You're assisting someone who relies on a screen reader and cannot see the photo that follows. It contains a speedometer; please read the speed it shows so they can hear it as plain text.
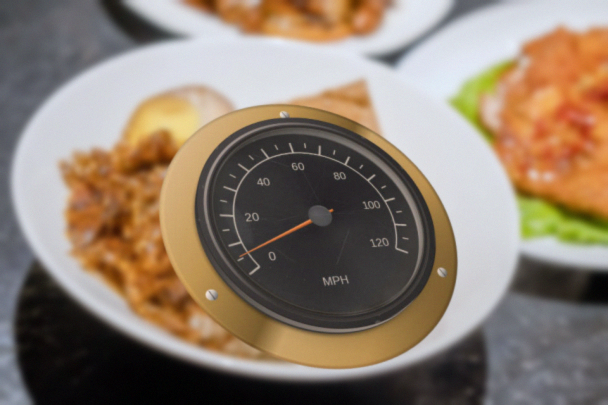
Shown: 5 mph
